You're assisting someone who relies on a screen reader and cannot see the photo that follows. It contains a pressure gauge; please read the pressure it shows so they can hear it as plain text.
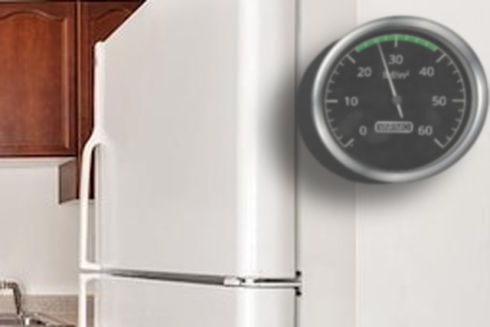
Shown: 26 psi
